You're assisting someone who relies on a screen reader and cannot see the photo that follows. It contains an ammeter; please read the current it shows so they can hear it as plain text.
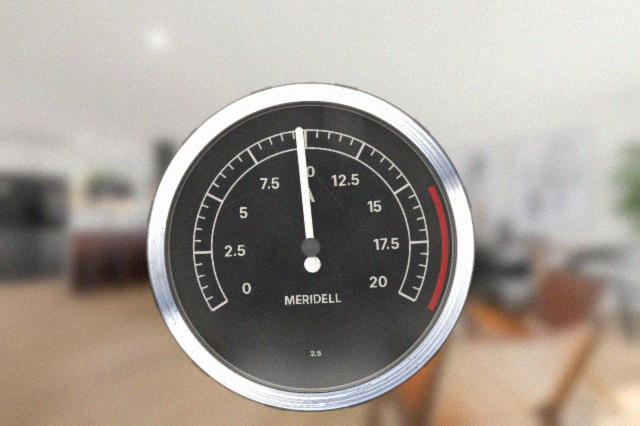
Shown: 9.75 A
